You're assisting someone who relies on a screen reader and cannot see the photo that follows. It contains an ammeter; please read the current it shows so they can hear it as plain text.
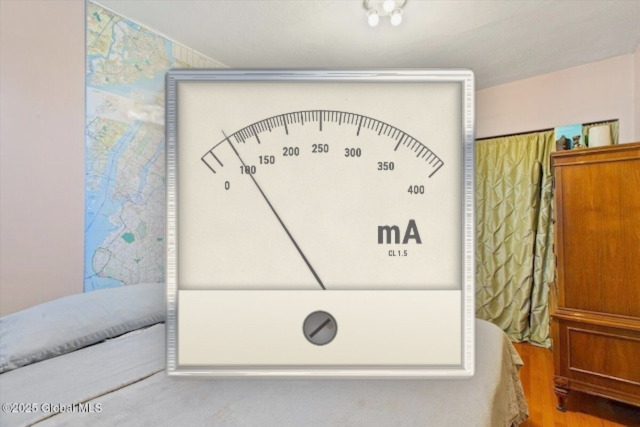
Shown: 100 mA
